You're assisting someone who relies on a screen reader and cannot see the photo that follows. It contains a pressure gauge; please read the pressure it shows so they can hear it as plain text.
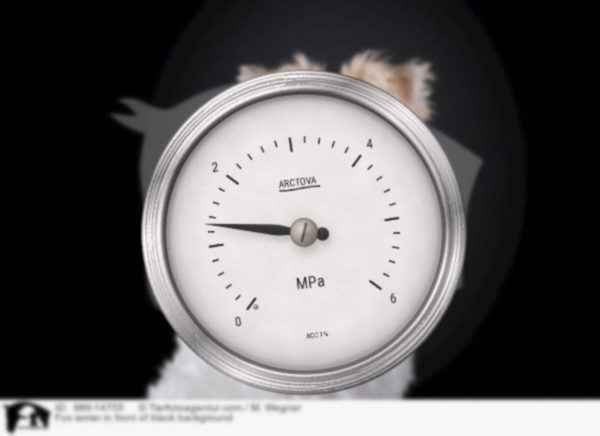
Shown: 1.3 MPa
